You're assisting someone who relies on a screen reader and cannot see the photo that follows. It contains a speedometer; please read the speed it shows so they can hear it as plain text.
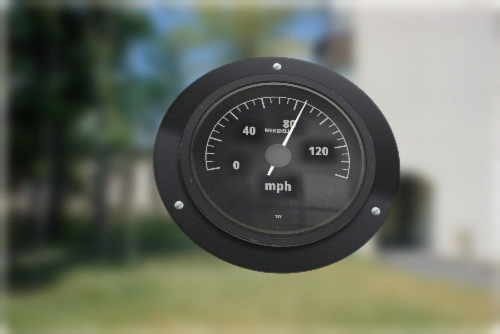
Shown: 85 mph
